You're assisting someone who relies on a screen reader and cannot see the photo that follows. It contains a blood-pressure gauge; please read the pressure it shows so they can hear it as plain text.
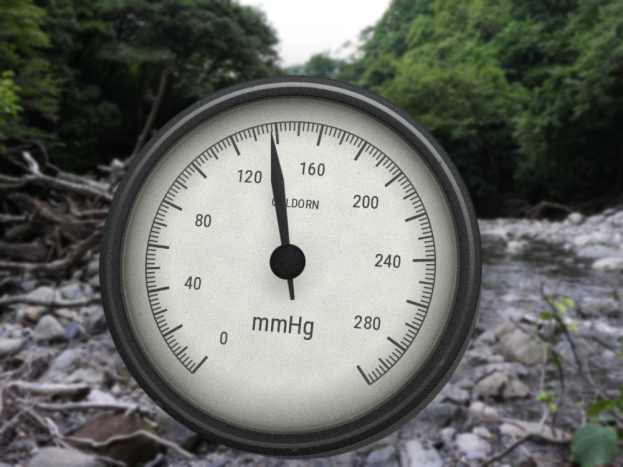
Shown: 138 mmHg
